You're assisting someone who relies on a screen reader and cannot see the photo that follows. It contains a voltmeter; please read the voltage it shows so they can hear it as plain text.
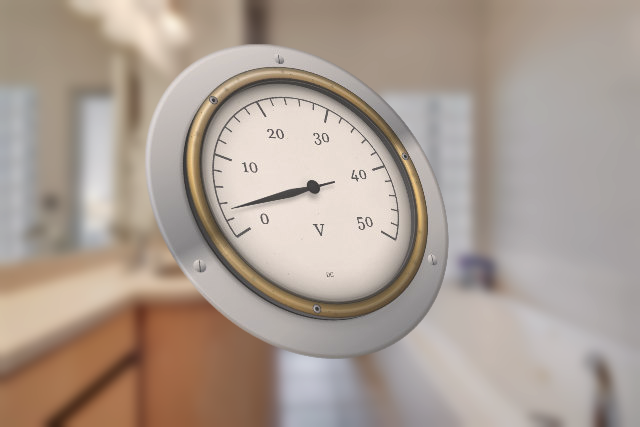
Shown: 3 V
